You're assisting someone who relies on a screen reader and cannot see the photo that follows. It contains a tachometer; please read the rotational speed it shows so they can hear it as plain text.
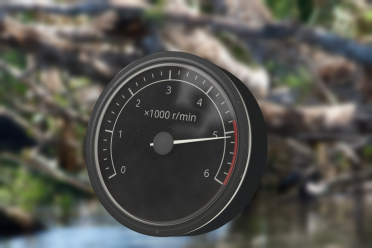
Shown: 5100 rpm
